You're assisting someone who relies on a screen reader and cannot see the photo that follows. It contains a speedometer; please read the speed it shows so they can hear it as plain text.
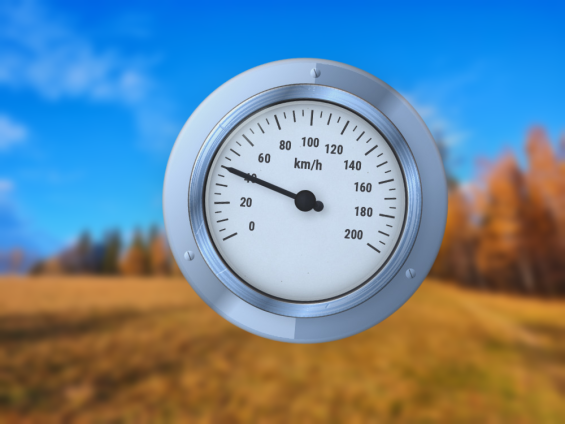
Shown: 40 km/h
